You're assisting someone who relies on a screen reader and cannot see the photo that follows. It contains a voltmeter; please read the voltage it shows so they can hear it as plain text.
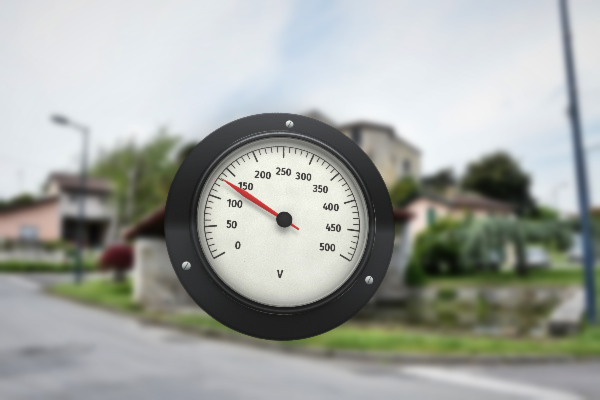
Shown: 130 V
